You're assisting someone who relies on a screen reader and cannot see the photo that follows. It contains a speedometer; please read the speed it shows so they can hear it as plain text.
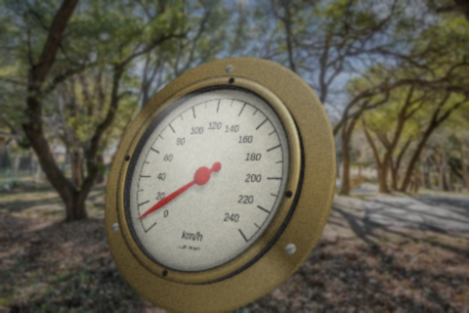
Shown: 10 km/h
